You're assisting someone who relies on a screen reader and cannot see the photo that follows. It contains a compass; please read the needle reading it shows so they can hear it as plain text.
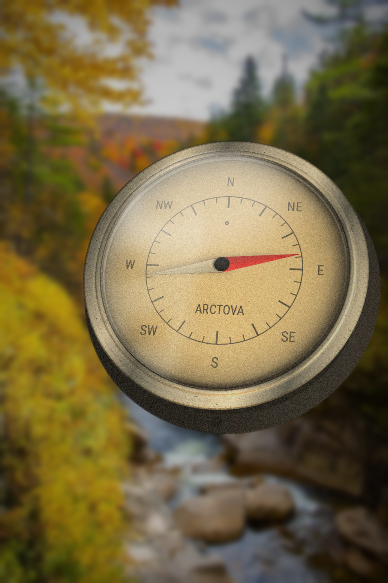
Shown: 80 °
